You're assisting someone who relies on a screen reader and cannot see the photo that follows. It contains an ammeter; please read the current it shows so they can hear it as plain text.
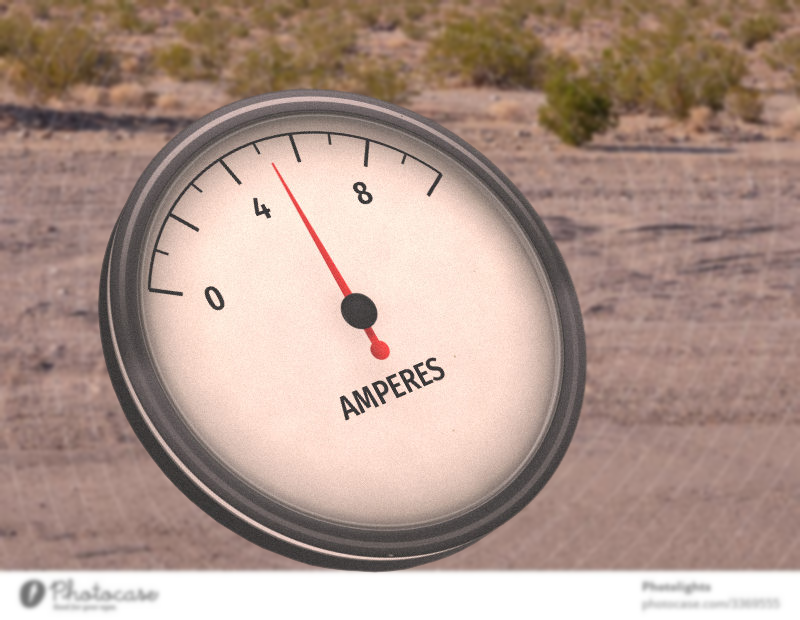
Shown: 5 A
